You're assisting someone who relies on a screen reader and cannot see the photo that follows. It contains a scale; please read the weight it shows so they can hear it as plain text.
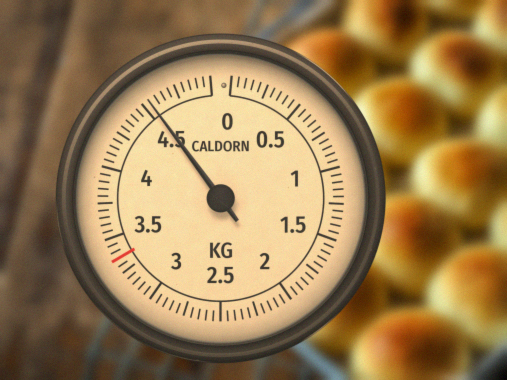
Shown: 4.55 kg
